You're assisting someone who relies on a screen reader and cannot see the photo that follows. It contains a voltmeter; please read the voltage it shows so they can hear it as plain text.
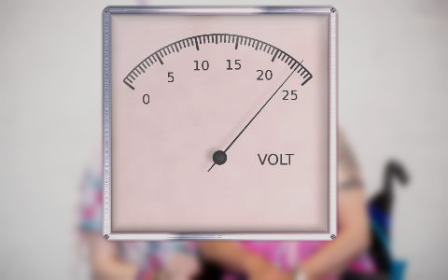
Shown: 23 V
